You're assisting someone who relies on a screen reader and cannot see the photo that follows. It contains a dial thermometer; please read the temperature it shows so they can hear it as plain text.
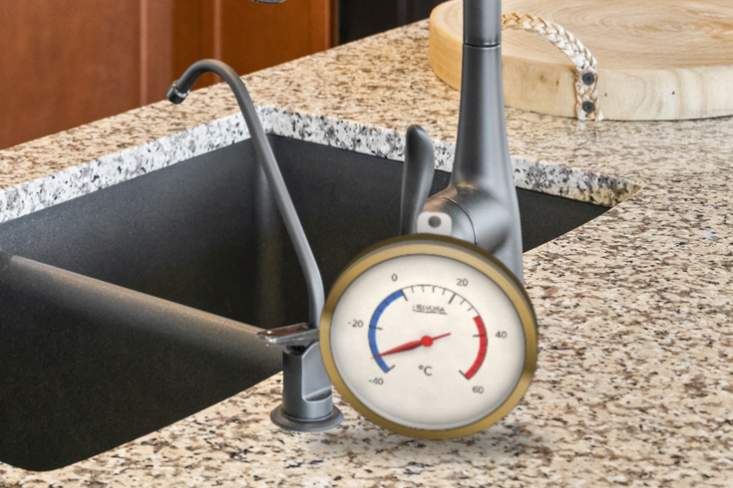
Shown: -32 °C
